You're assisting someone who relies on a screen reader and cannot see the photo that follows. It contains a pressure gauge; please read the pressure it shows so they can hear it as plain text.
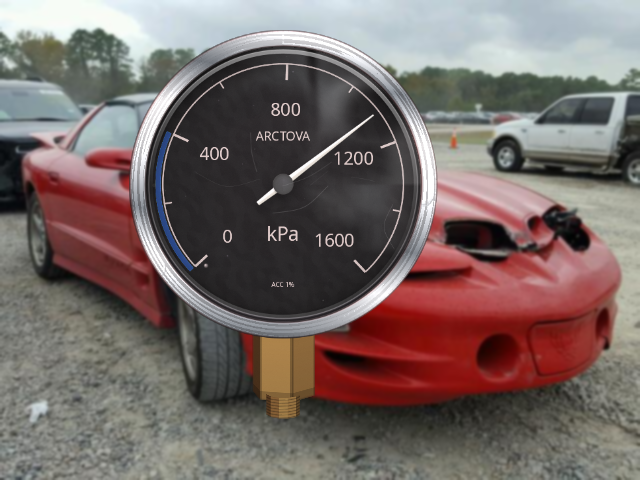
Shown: 1100 kPa
